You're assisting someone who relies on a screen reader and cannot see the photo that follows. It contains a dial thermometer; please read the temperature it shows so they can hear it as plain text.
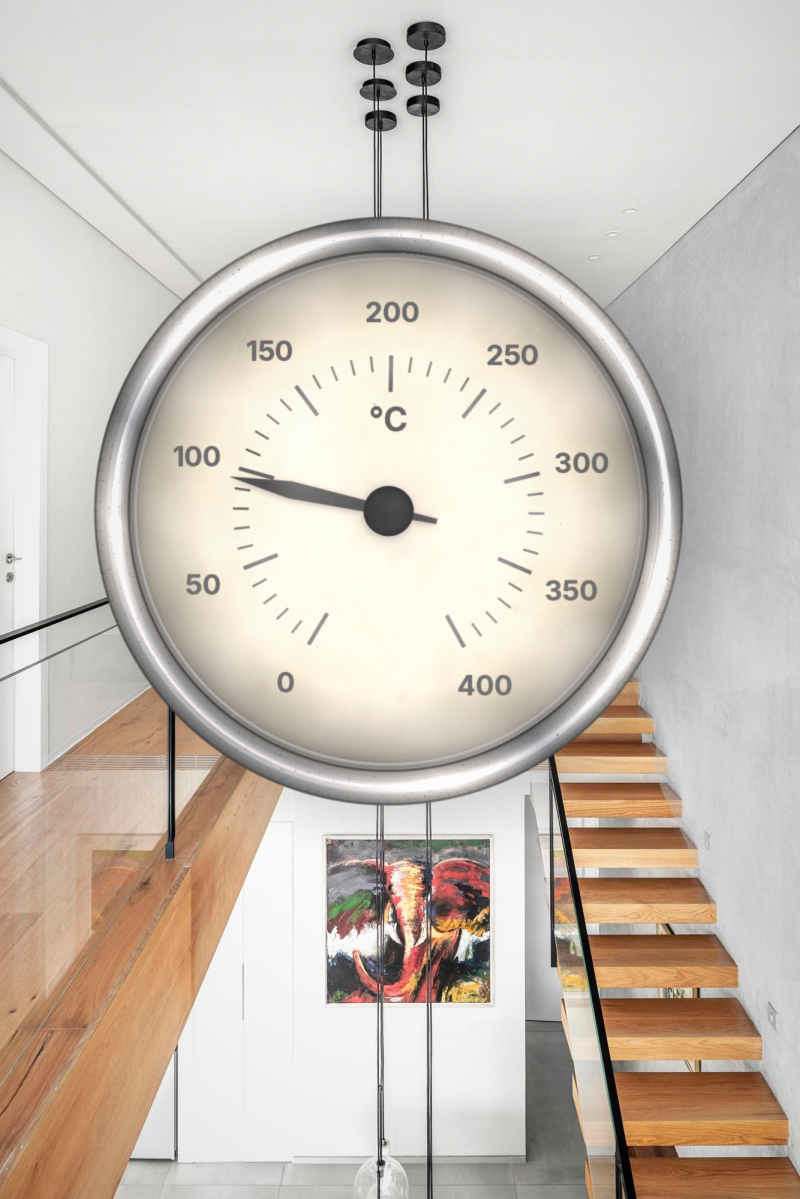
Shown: 95 °C
